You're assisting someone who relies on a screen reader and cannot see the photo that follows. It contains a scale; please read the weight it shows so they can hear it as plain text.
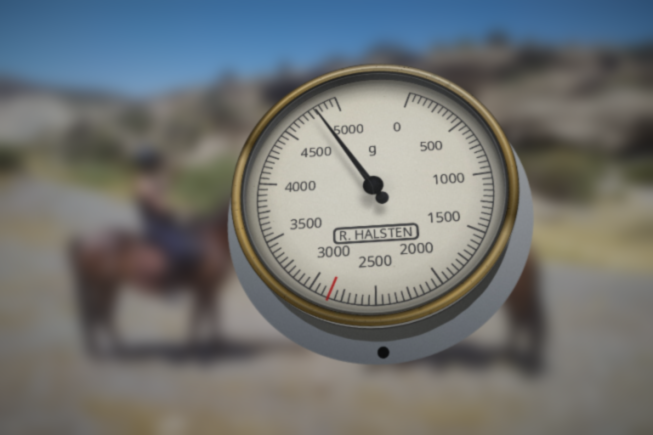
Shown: 4800 g
